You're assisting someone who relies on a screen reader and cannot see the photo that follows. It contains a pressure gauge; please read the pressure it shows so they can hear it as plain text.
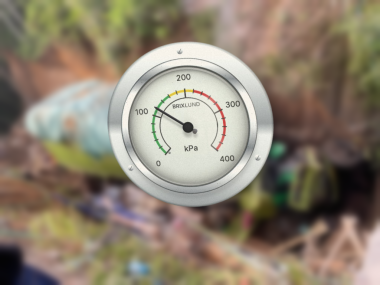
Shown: 120 kPa
